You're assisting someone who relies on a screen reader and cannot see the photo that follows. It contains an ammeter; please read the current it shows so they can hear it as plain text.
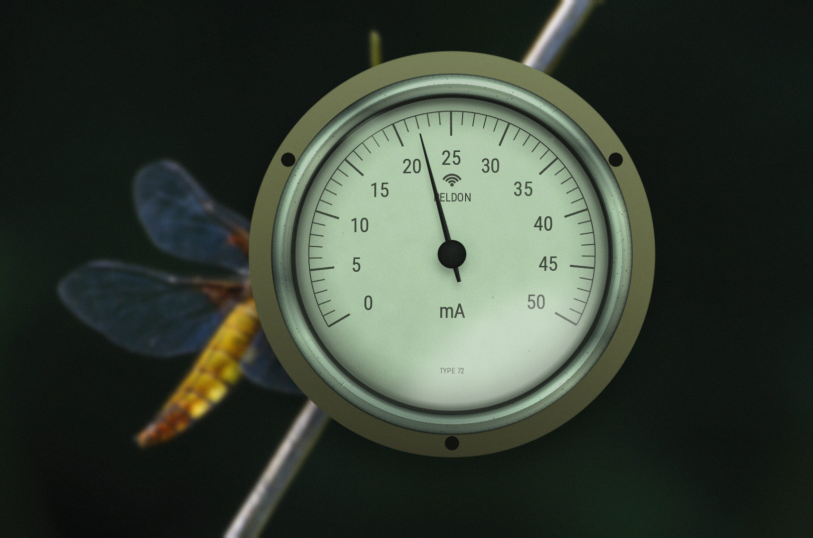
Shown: 22 mA
